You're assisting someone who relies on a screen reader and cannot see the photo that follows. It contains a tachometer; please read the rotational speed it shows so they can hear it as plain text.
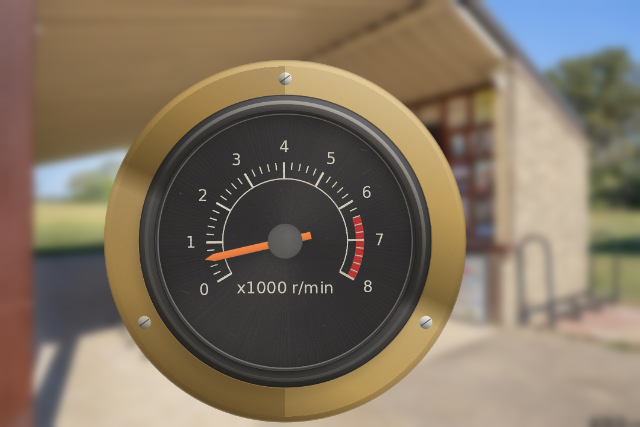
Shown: 600 rpm
